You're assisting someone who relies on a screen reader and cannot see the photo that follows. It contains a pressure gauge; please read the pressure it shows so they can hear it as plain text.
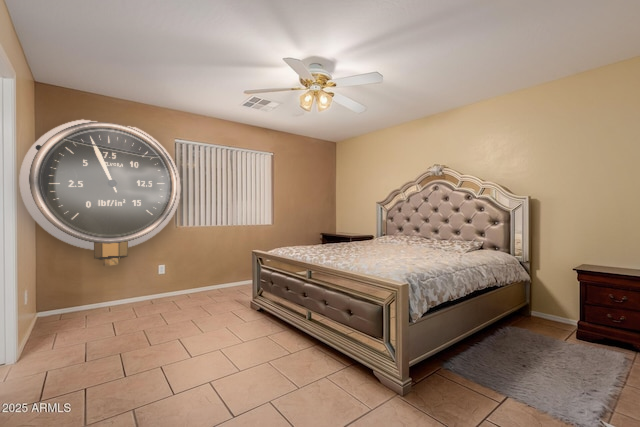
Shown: 6.5 psi
